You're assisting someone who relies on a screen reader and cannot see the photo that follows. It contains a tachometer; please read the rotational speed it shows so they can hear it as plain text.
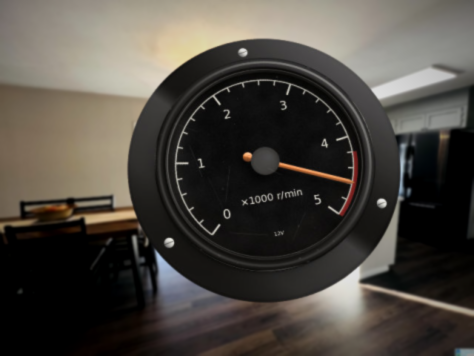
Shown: 4600 rpm
